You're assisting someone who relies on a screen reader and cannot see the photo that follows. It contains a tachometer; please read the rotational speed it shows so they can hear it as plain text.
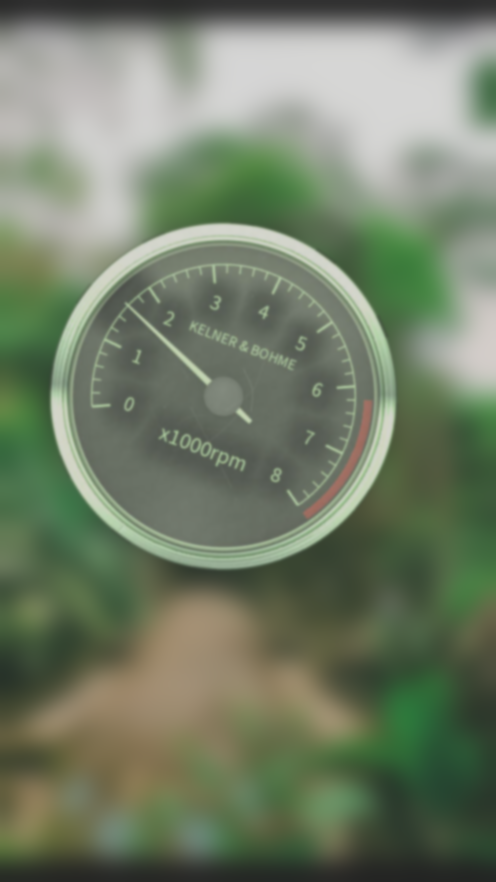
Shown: 1600 rpm
